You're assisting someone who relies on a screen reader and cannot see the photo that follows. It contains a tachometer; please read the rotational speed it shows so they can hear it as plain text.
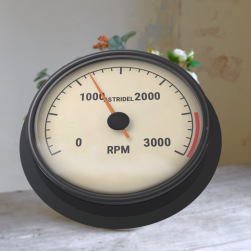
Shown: 1150 rpm
